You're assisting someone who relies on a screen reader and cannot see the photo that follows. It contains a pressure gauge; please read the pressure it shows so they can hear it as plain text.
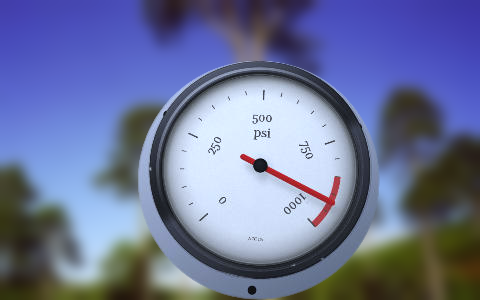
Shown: 925 psi
